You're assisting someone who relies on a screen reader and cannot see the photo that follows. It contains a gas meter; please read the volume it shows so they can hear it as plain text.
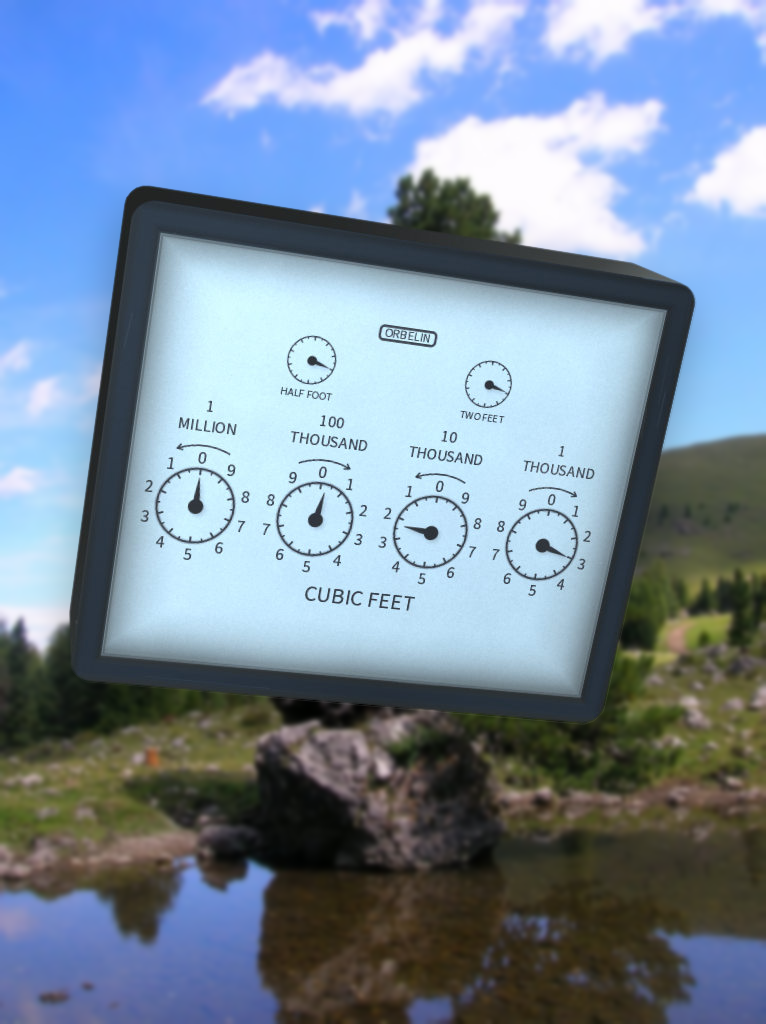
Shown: 2300 ft³
